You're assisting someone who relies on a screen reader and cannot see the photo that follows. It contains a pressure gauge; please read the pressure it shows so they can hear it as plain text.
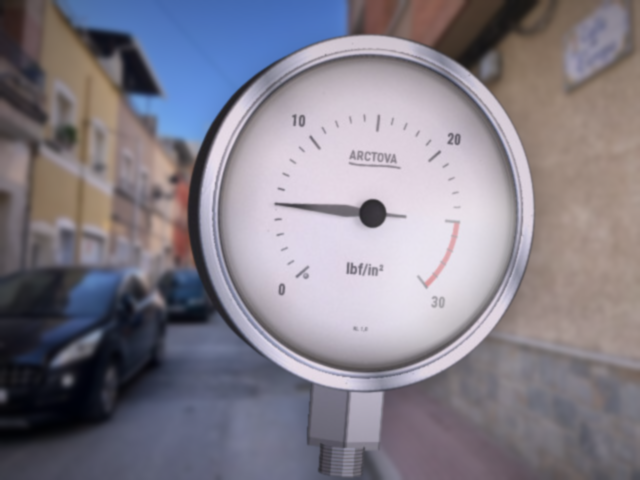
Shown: 5 psi
